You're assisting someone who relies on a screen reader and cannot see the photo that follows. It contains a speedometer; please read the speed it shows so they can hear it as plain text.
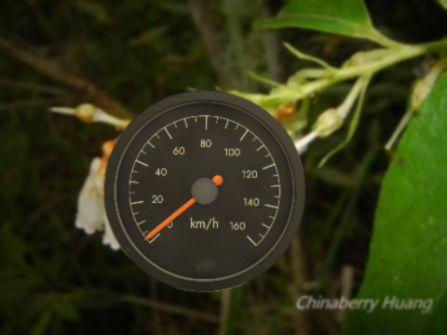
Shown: 2.5 km/h
